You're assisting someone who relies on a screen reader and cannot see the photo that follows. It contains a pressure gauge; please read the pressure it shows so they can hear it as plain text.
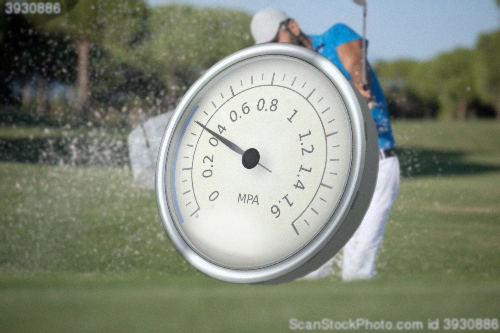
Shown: 0.4 MPa
